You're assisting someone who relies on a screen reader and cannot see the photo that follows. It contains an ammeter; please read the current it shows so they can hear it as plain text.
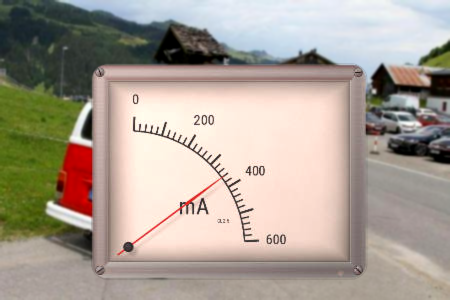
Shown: 360 mA
